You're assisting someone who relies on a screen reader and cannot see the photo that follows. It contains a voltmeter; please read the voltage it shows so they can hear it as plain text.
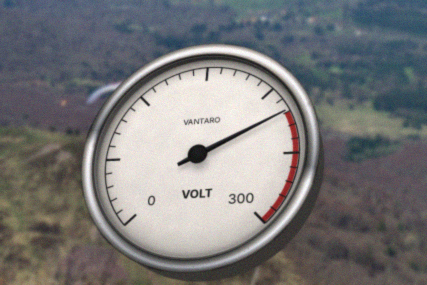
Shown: 220 V
